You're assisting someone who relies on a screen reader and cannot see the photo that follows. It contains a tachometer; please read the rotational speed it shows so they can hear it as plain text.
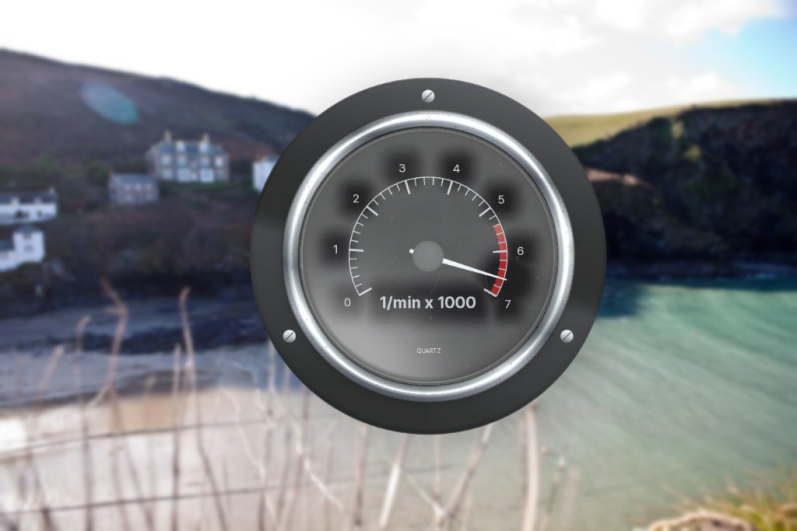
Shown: 6600 rpm
